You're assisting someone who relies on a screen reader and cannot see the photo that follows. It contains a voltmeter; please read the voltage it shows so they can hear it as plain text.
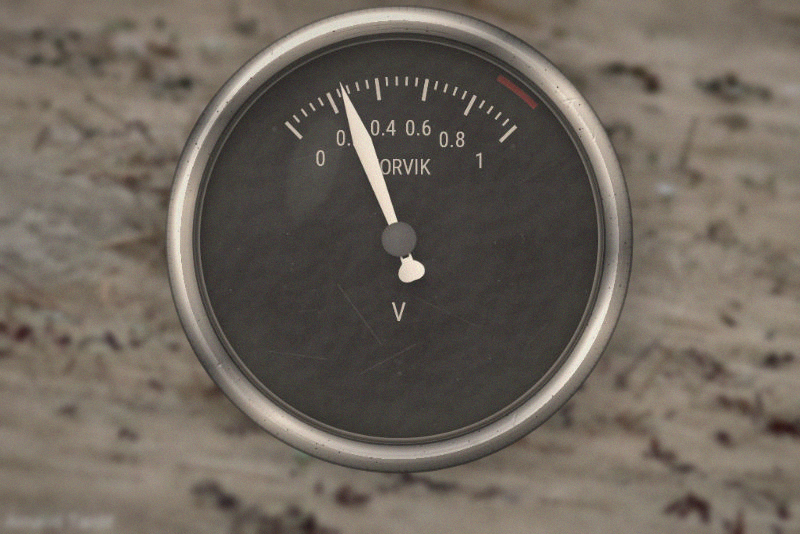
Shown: 0.26 V
